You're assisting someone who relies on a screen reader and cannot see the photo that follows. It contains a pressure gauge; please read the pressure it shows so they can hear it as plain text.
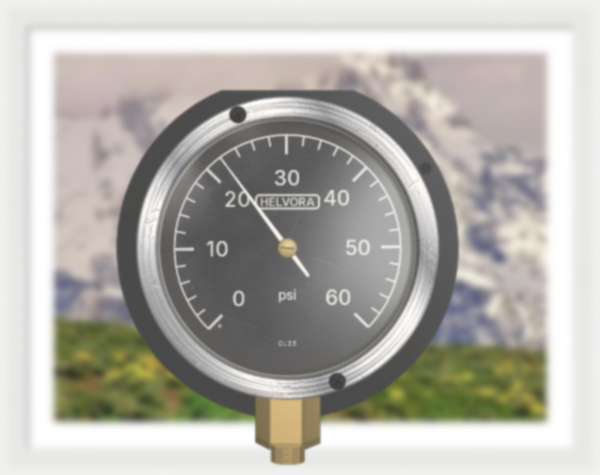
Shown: 22 psi
